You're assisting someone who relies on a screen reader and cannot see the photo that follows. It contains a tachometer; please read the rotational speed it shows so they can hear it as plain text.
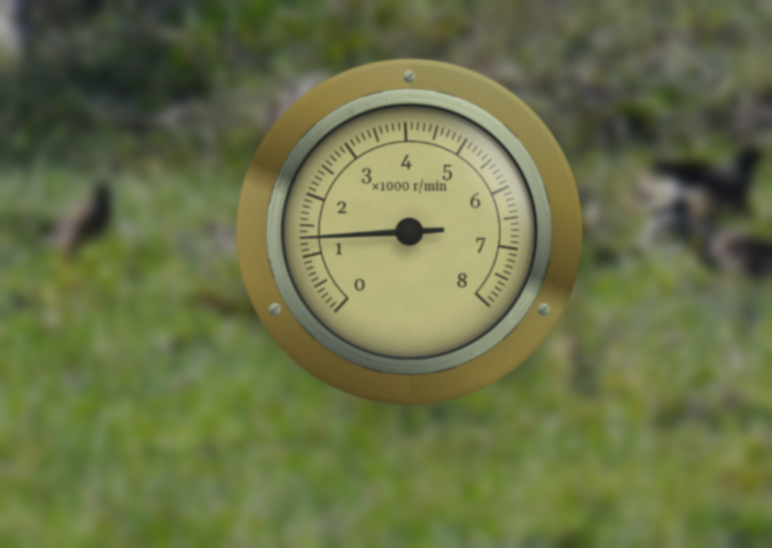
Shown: 1300 rpm
